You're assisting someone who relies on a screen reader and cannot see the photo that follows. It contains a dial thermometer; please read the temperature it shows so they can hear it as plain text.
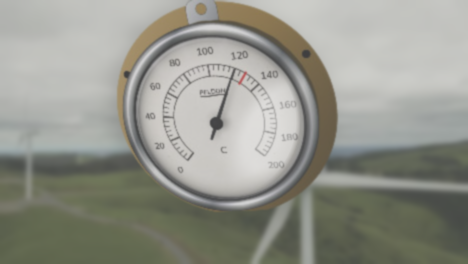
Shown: 120 °C
